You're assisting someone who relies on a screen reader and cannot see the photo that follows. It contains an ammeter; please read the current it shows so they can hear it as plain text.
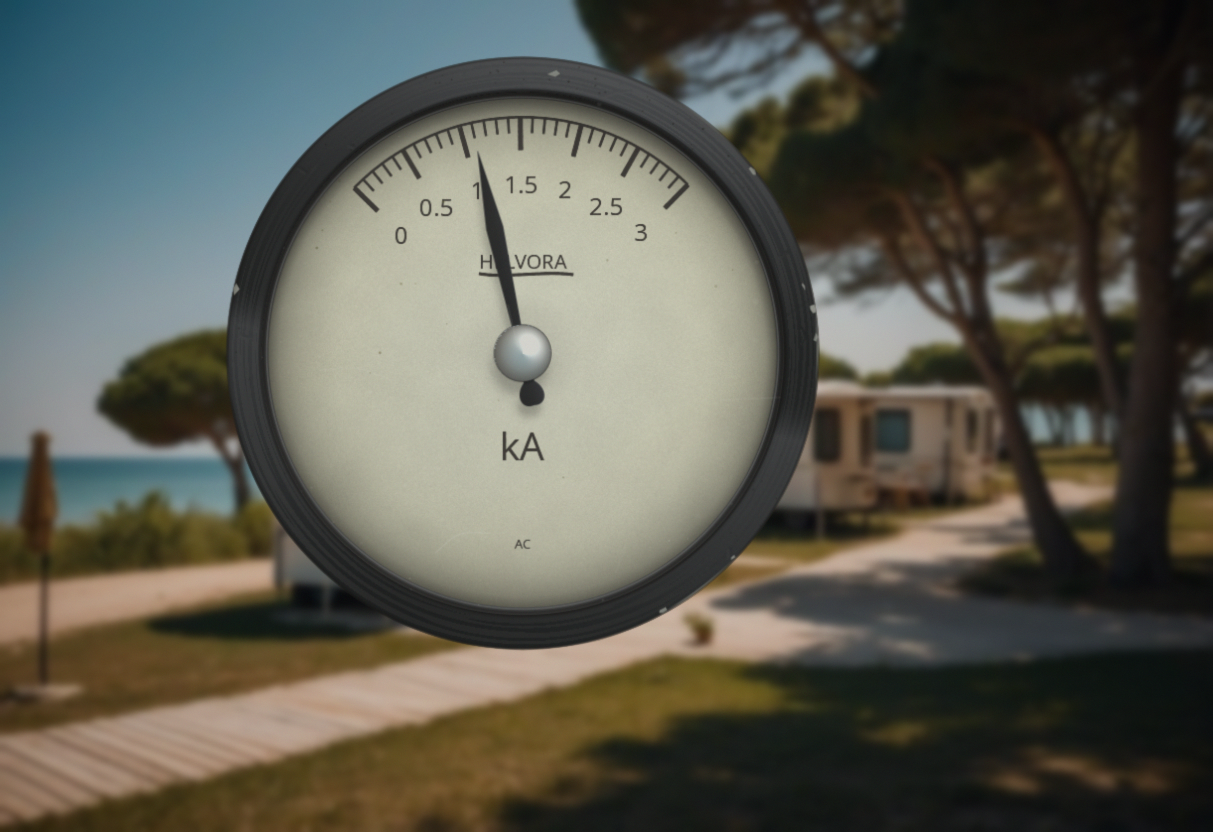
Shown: 1.1 kA
